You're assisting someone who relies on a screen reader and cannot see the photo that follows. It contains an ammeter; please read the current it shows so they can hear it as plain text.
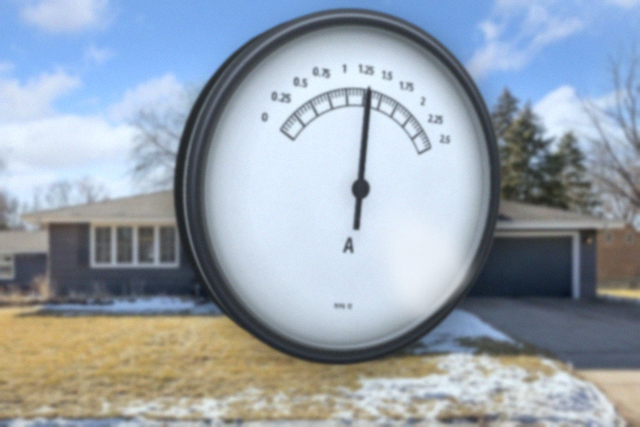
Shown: 1.25 A
